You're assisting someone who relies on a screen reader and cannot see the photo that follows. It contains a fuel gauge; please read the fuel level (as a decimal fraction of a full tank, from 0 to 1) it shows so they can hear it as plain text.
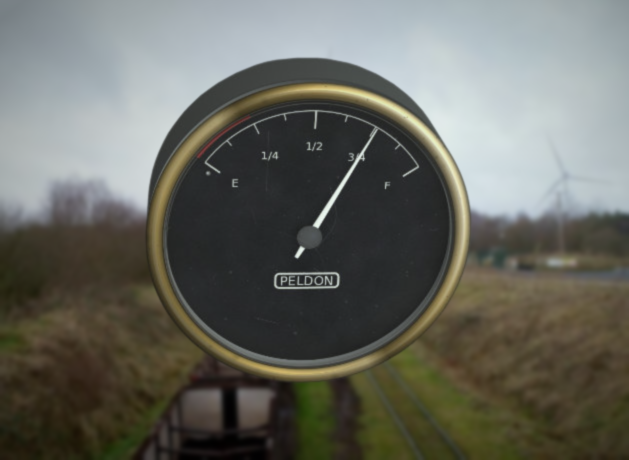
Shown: 0.75
